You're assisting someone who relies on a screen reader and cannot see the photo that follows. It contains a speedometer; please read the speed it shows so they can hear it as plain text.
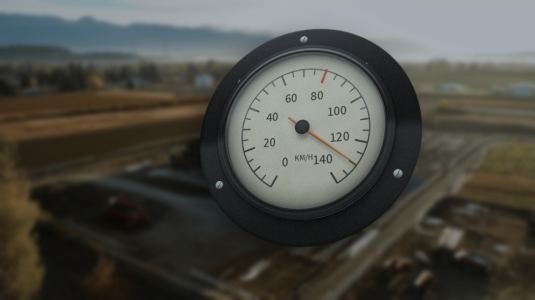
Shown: 130 km/h
